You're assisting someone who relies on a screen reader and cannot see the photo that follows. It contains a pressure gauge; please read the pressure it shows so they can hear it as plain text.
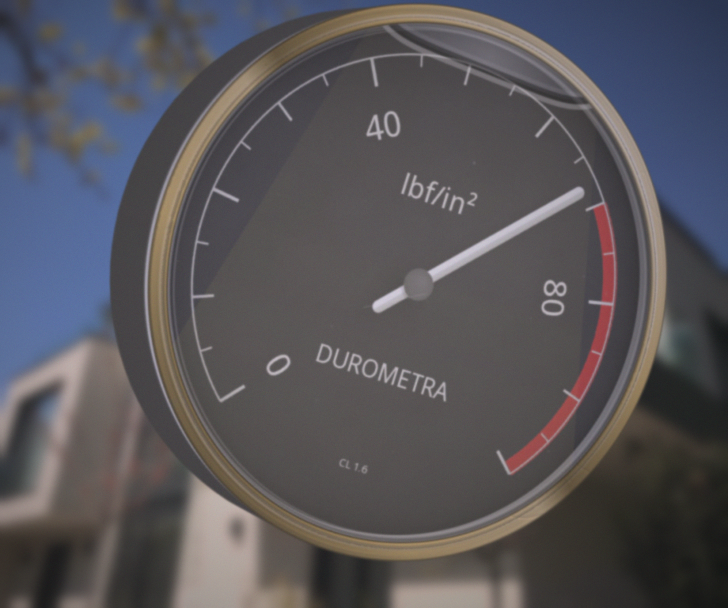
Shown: 67.5 psi
